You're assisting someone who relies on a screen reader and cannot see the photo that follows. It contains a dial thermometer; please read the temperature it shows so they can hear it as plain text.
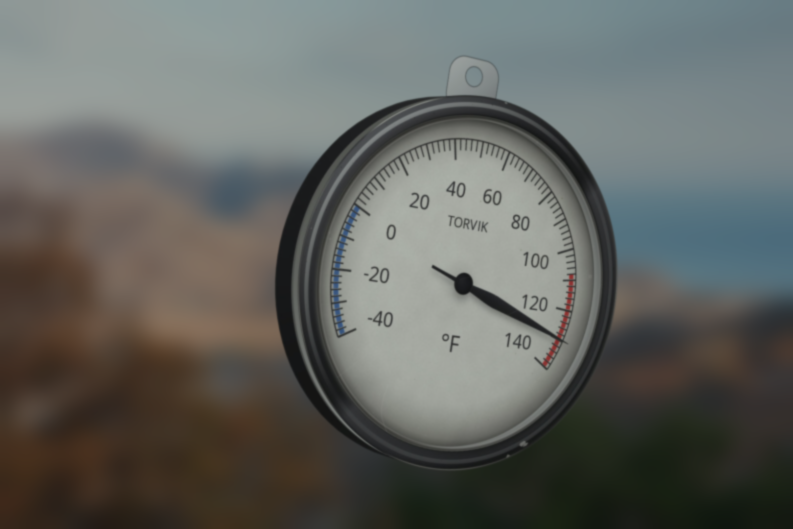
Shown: 130 °F
